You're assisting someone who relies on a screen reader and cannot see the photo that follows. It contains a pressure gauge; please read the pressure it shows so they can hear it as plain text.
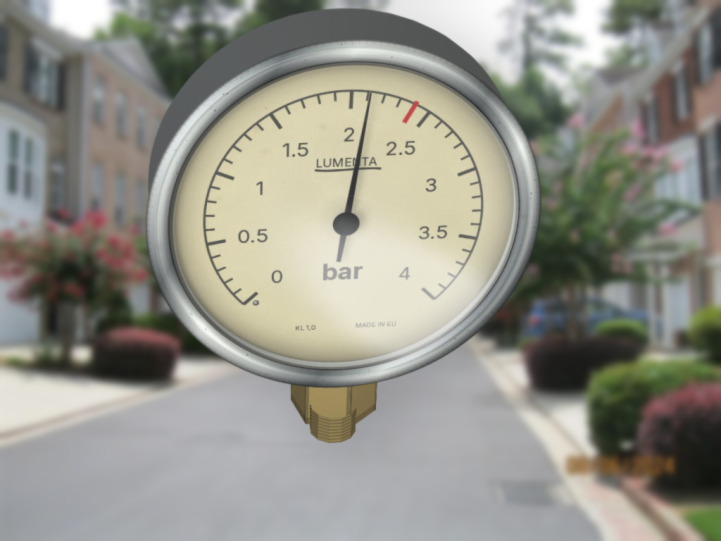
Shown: 2.1 bar
